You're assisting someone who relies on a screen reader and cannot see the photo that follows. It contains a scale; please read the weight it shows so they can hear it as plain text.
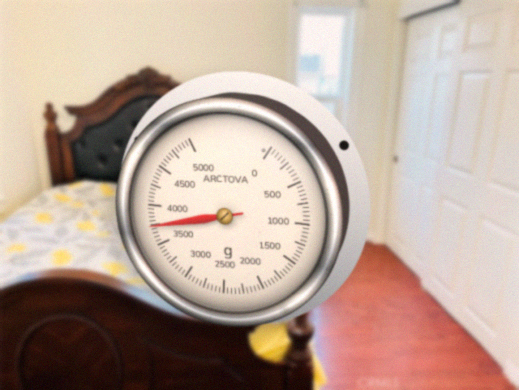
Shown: 3750 g
